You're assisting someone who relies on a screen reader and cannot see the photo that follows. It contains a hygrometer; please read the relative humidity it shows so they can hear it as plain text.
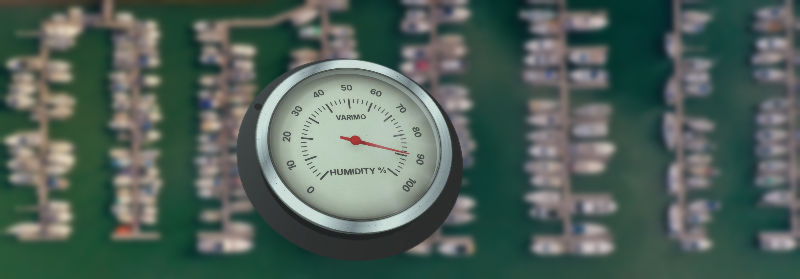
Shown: 90 %
